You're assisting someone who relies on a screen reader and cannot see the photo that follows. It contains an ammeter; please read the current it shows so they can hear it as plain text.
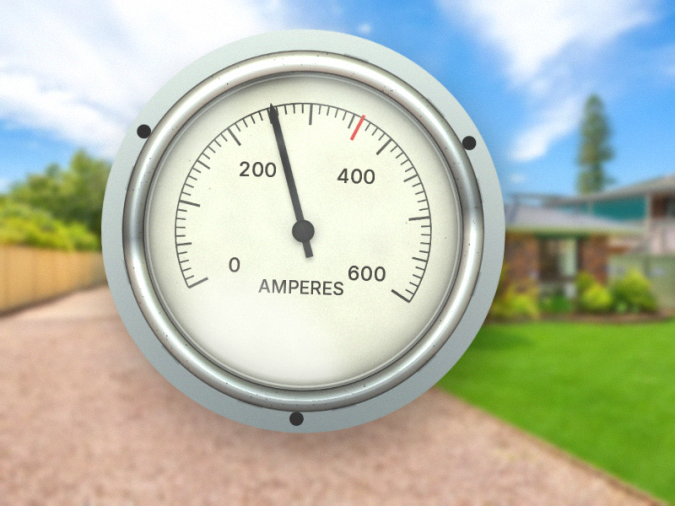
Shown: 255 A
